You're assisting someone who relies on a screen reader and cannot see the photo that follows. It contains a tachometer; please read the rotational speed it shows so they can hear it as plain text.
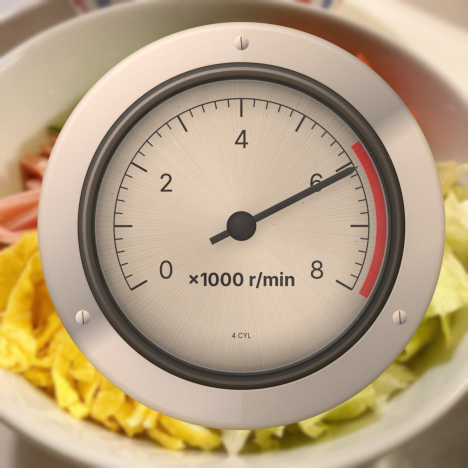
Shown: 6100 rpm
